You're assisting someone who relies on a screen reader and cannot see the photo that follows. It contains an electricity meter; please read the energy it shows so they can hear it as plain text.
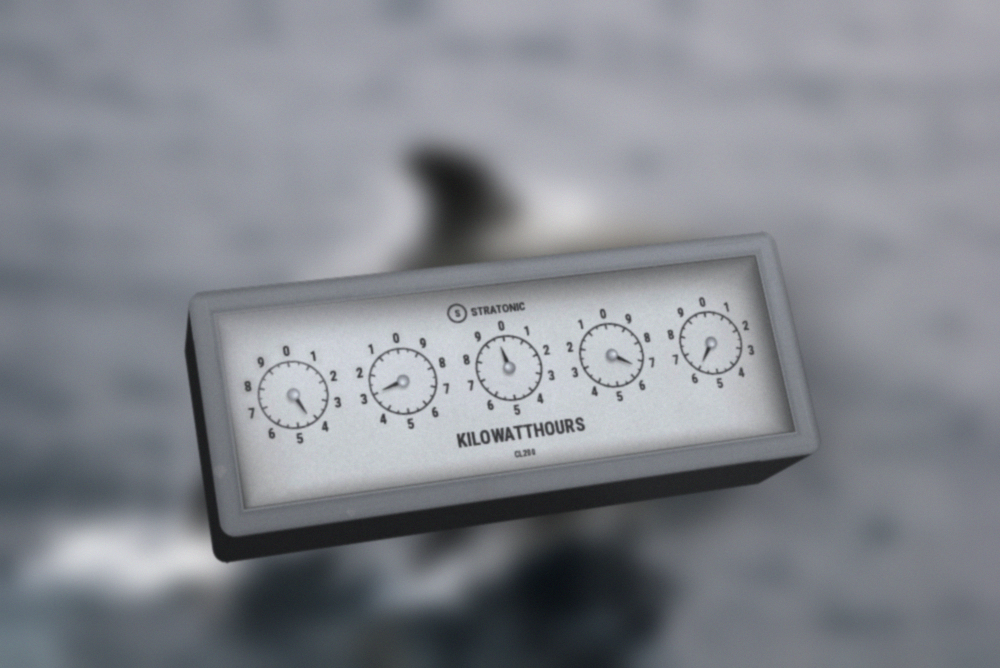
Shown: 42966 kWh
